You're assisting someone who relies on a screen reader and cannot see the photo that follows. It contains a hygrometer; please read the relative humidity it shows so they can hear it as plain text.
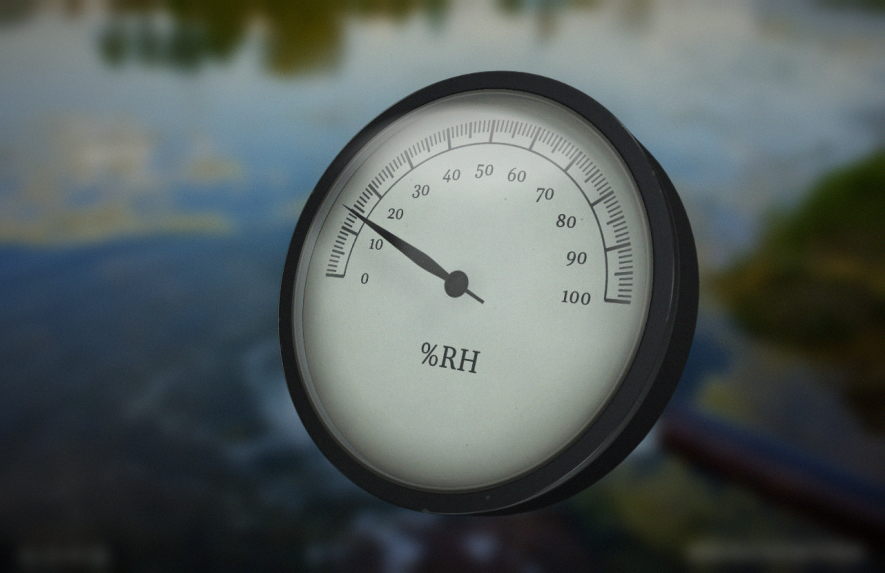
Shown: 14 %
